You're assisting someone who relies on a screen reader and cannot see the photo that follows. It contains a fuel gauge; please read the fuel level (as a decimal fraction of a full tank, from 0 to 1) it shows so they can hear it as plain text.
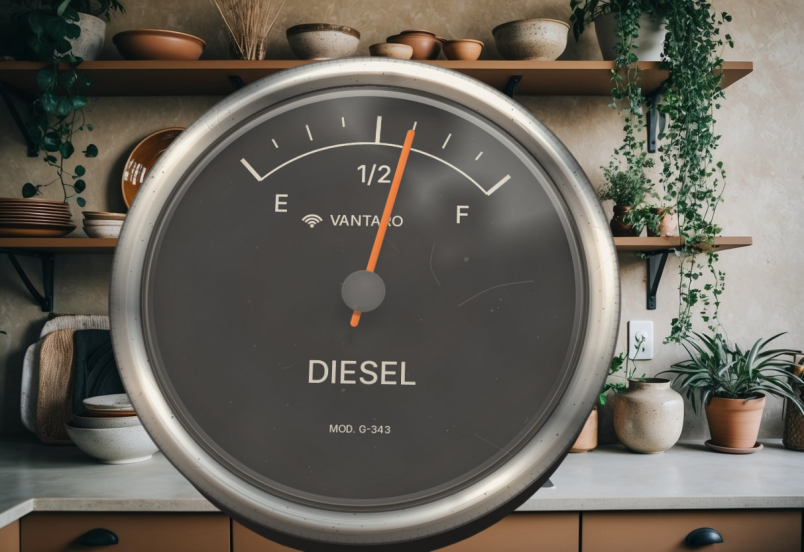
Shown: 0.625
